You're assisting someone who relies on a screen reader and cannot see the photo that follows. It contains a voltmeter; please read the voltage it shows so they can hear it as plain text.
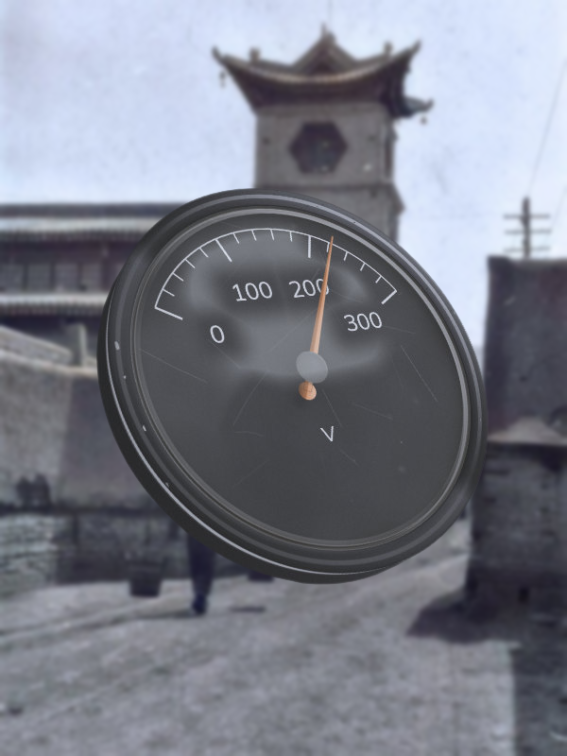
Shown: 220 V
